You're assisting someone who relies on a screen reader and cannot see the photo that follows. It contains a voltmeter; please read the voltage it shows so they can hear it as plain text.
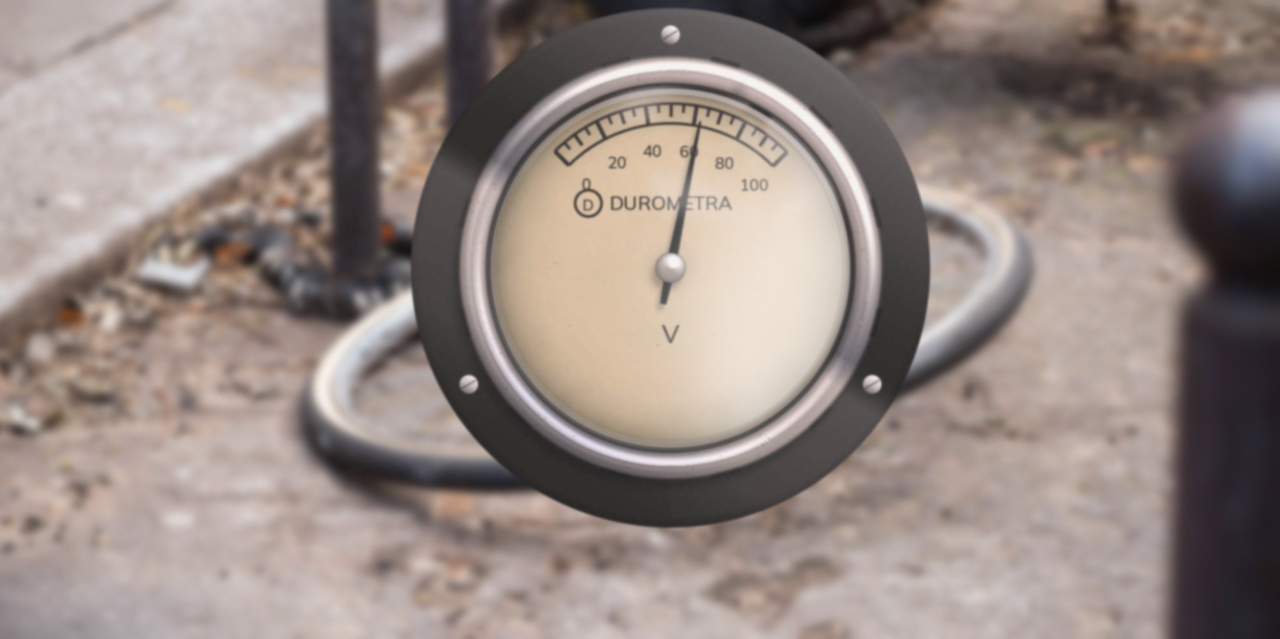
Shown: 62.5 V
